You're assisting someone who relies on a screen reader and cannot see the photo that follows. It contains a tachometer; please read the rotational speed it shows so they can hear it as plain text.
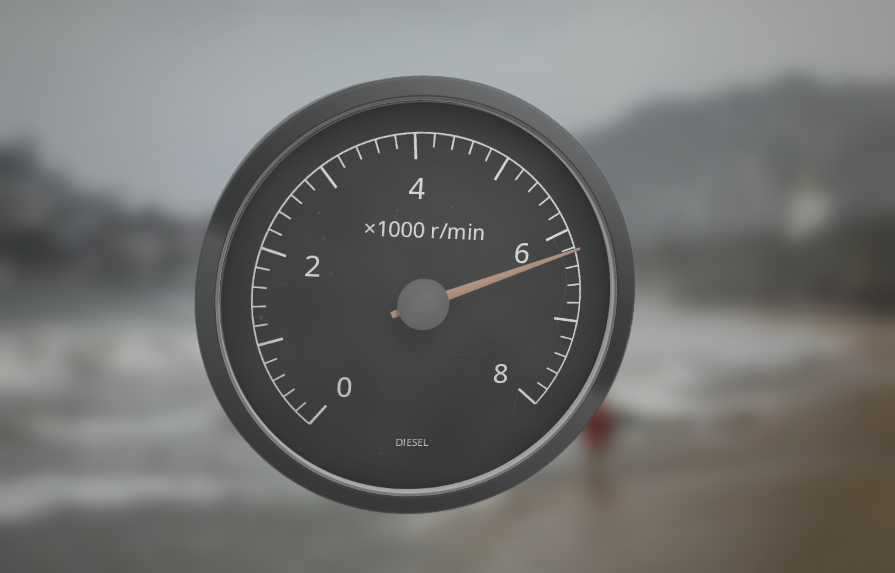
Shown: 6200 rpm
